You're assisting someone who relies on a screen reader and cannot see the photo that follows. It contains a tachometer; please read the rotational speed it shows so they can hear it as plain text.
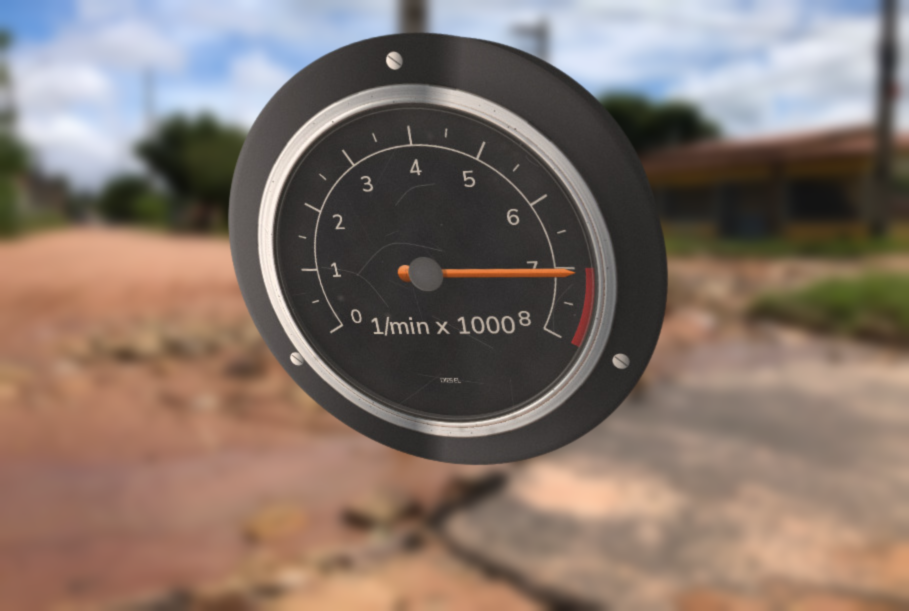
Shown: 7000 rpm
